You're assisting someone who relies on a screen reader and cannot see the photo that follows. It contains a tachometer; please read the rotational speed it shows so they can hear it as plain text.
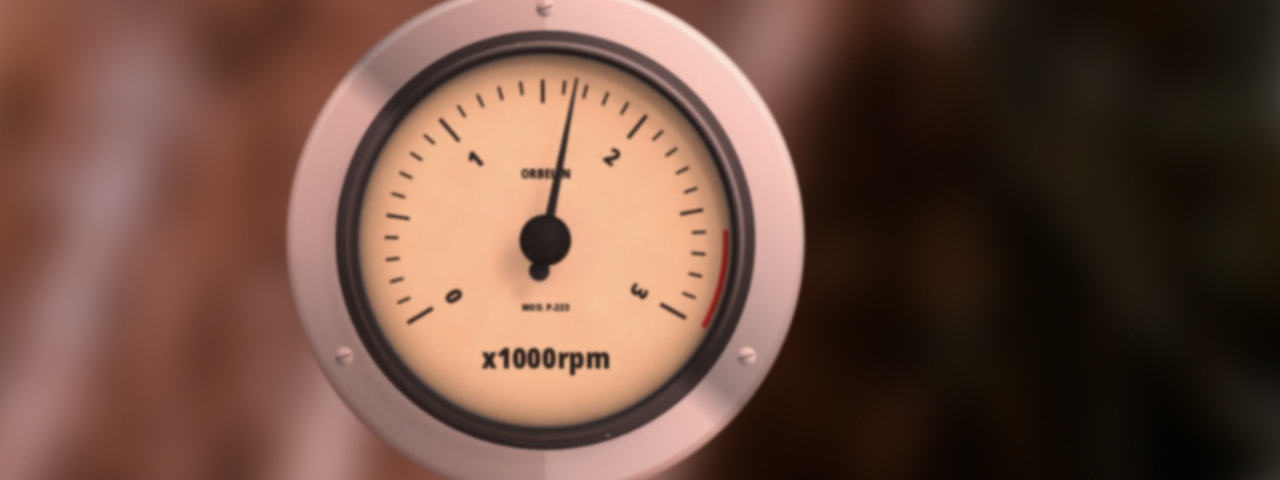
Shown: 1650 rpm
